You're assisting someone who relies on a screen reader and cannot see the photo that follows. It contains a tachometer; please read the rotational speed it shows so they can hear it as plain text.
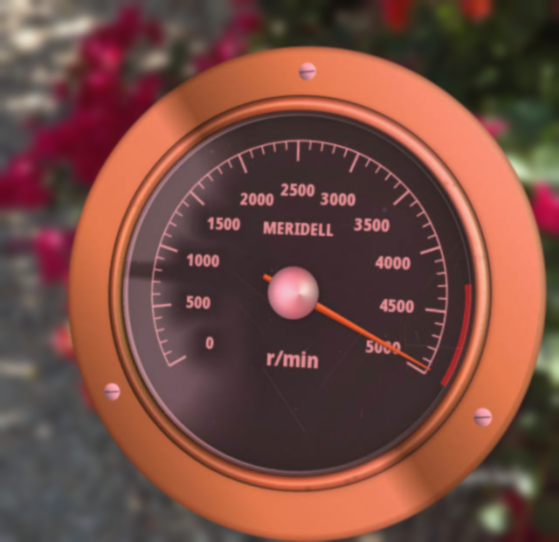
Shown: 4950 rpm
